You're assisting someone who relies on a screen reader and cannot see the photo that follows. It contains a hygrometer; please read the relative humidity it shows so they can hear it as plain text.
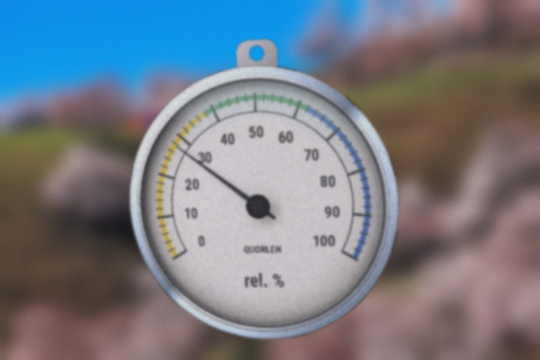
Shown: 28 %
